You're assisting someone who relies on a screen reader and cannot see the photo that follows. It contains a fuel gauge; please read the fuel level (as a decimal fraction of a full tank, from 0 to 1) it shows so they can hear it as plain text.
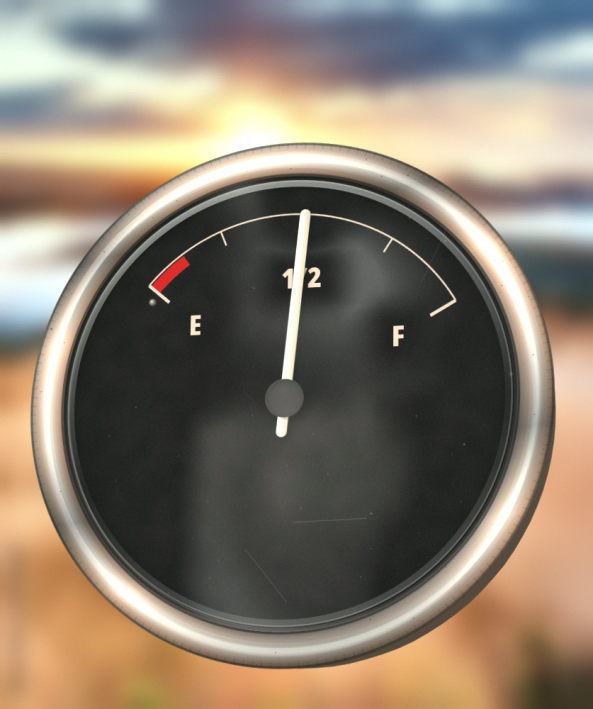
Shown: 0.5
